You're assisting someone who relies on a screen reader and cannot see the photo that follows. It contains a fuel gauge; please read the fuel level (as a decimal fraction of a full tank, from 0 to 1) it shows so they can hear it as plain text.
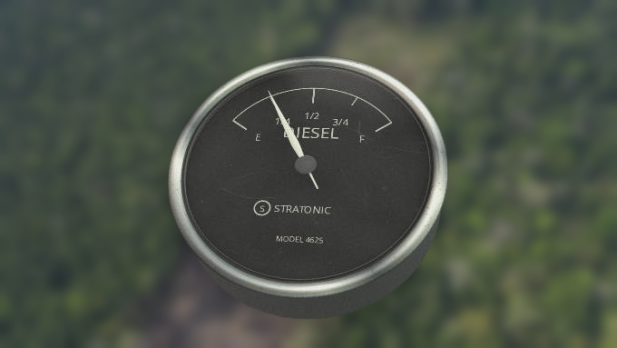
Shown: 0.25
